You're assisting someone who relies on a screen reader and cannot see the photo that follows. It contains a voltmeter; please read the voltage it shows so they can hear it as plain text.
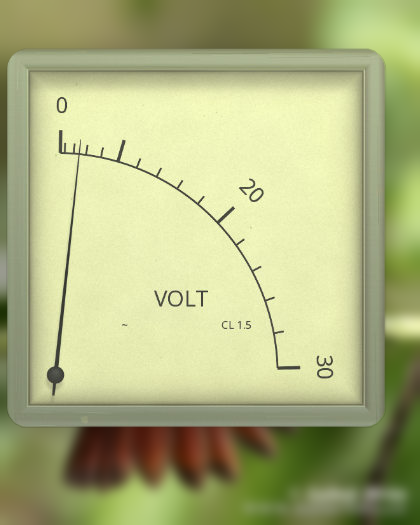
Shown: 5 V
